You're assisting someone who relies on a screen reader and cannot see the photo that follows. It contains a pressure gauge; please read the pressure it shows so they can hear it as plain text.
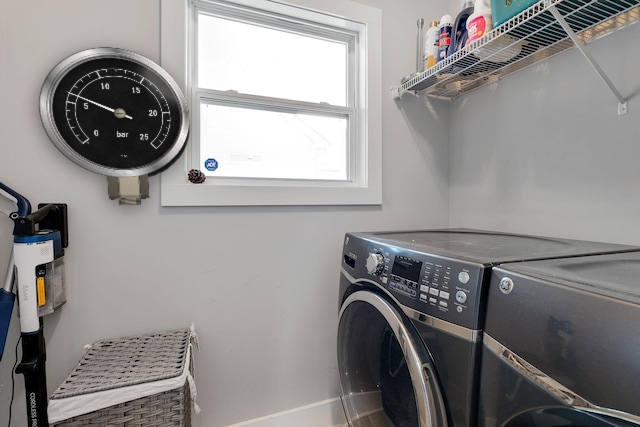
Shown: 6 bar
